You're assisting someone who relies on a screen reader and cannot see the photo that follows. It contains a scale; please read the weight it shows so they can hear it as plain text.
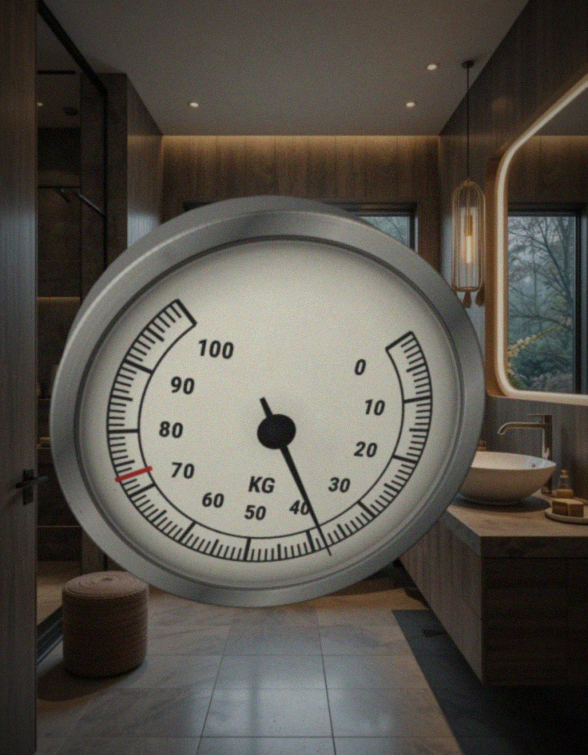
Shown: 38 kg
